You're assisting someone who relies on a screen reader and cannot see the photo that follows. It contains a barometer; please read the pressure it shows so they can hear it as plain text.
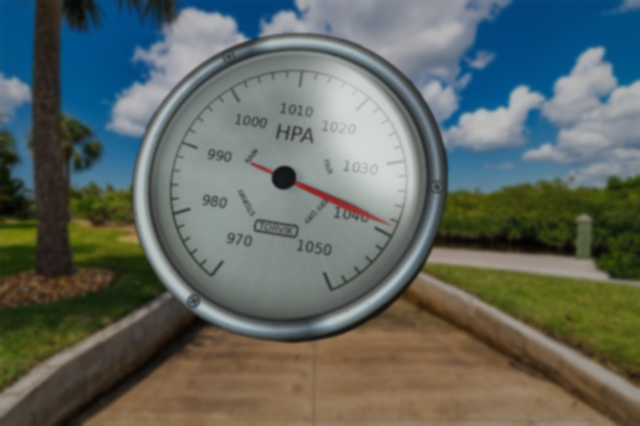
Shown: 1039 hPa
